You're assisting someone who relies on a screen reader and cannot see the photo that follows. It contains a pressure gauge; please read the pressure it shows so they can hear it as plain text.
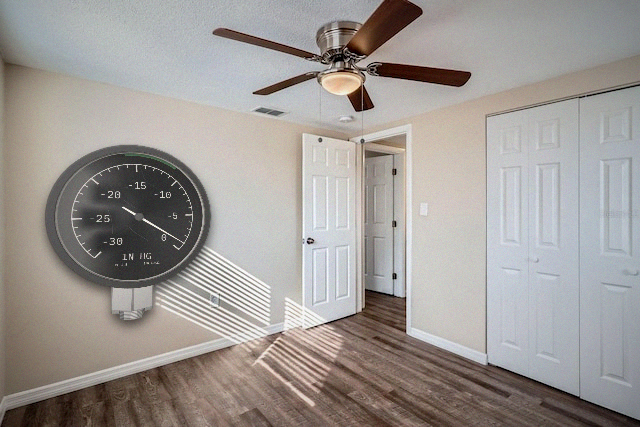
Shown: -1 inHg
